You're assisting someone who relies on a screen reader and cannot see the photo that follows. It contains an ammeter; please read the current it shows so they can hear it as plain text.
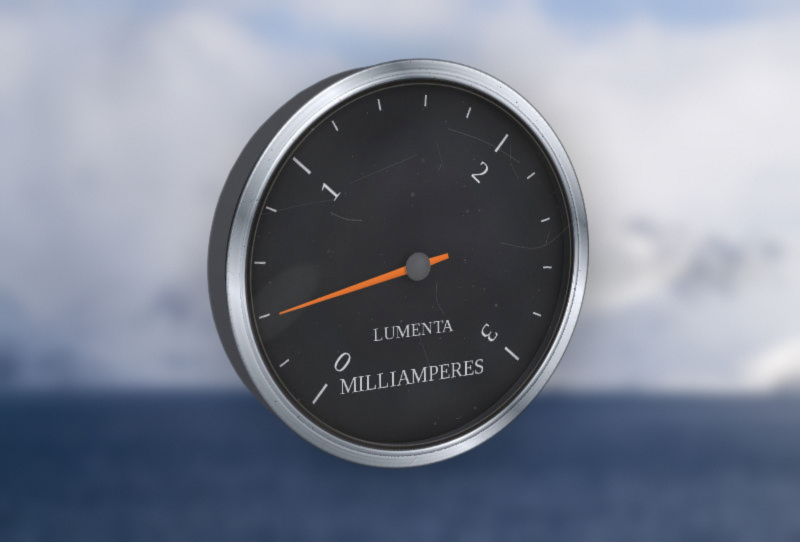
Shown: 0.4 mA
